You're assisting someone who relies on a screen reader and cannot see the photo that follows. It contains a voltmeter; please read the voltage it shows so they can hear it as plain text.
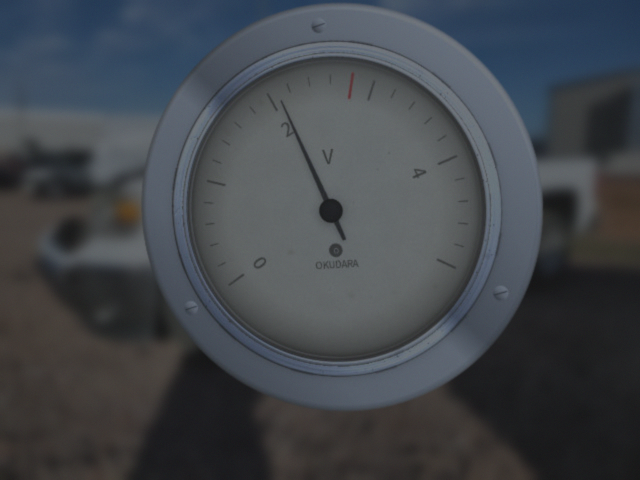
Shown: 2.1 V
